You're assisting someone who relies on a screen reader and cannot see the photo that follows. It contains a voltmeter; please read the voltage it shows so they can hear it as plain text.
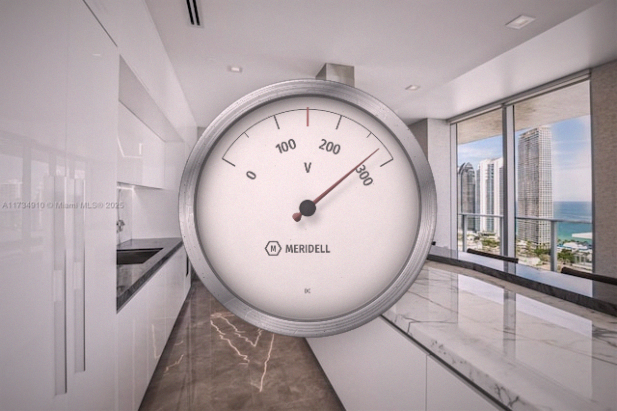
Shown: 275 V
